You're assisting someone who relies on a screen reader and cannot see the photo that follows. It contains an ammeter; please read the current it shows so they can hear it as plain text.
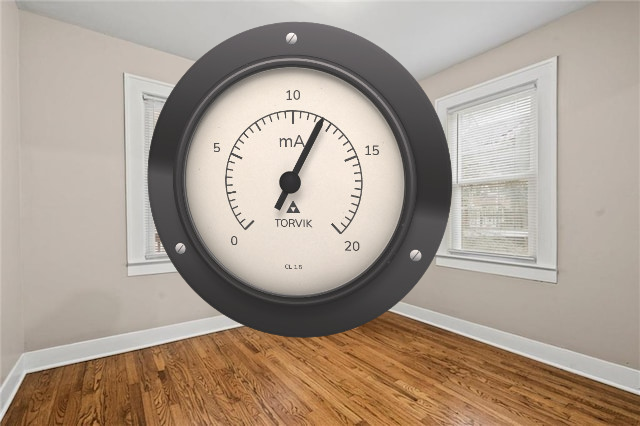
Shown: 12 mA
